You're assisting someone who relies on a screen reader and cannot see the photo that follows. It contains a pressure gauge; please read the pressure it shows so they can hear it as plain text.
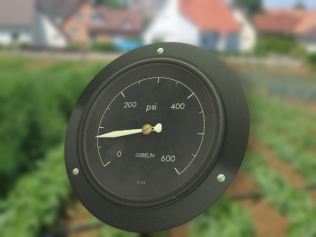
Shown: 75 psi
